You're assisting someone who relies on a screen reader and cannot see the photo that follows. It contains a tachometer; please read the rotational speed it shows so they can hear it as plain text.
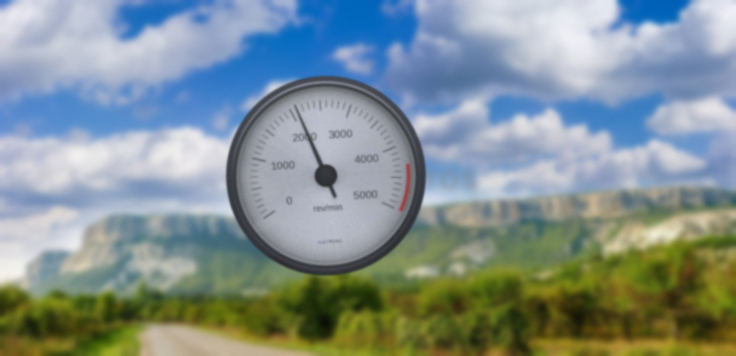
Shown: 2100 rpm
